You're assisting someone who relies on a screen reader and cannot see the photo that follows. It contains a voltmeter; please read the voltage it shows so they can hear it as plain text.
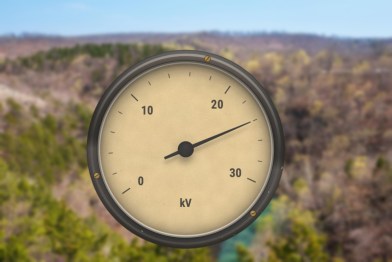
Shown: 24 kV
